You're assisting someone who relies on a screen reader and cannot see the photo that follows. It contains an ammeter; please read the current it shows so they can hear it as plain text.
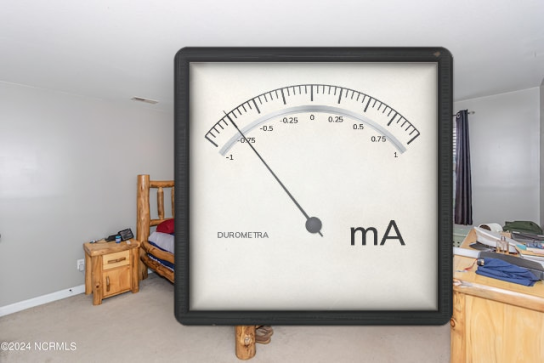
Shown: -0.75 mA
